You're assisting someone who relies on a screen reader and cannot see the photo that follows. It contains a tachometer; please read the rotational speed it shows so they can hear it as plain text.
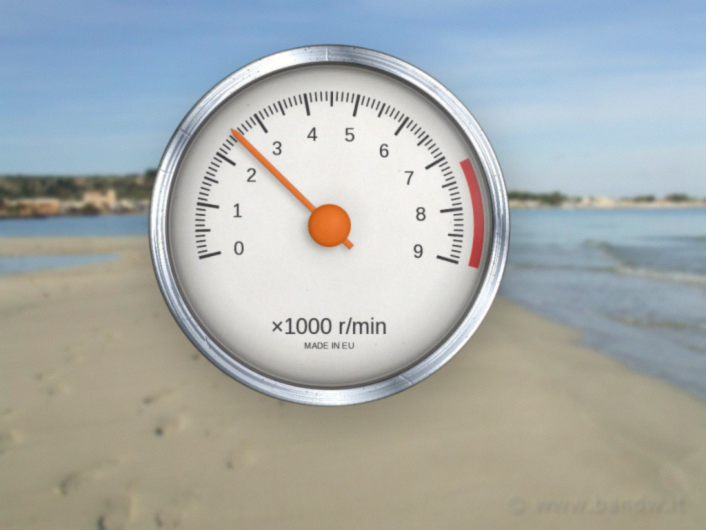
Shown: 2500 rpm
